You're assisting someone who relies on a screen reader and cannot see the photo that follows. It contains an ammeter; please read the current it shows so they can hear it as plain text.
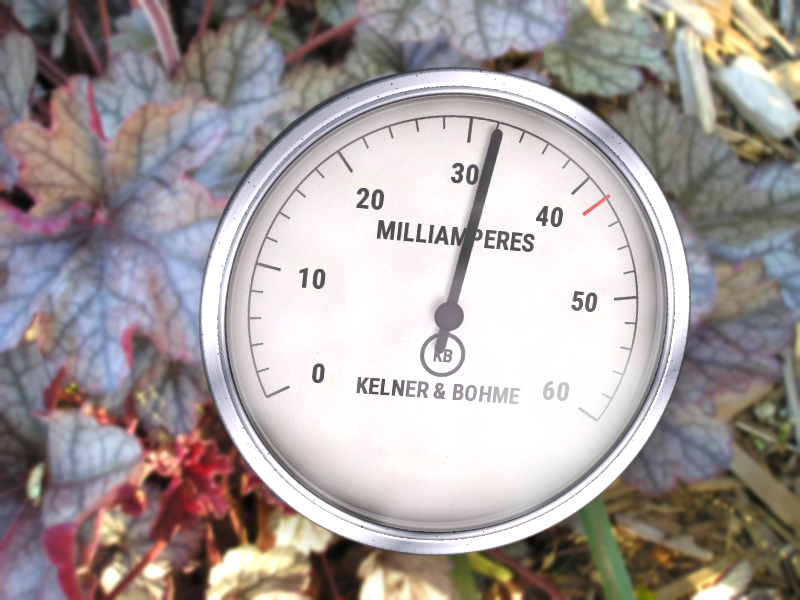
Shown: 32 mA
